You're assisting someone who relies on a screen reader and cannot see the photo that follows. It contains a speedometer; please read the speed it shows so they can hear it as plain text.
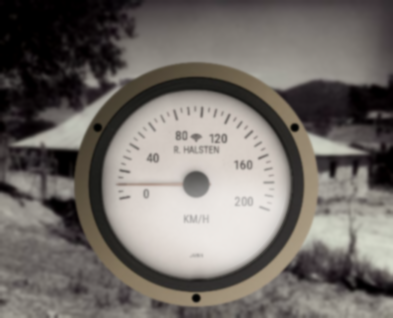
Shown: 10 km/h
